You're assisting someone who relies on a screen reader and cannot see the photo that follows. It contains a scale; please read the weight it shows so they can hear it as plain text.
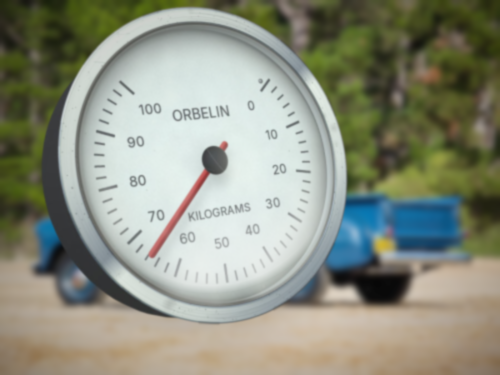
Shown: 66 kg
